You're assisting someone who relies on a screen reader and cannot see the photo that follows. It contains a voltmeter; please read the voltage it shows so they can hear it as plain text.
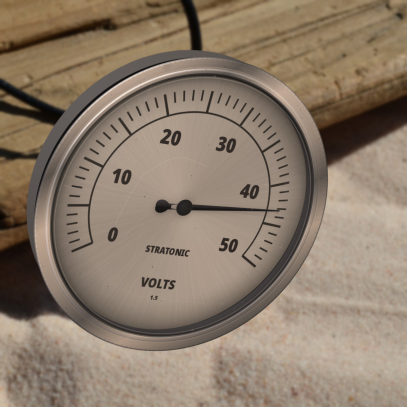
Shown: 43 V
